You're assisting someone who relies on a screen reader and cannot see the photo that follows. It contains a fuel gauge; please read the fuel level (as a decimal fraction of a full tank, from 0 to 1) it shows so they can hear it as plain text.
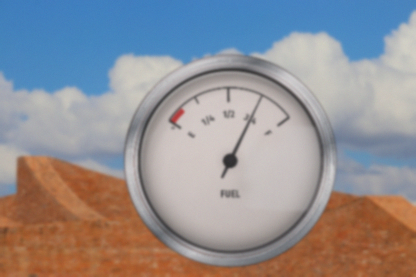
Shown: 0.75
